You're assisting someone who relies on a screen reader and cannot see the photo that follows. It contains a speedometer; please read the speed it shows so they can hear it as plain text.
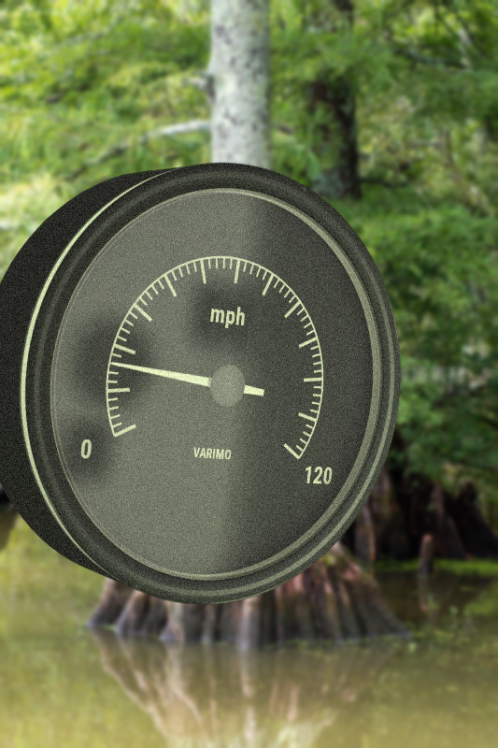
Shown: 16 mph
